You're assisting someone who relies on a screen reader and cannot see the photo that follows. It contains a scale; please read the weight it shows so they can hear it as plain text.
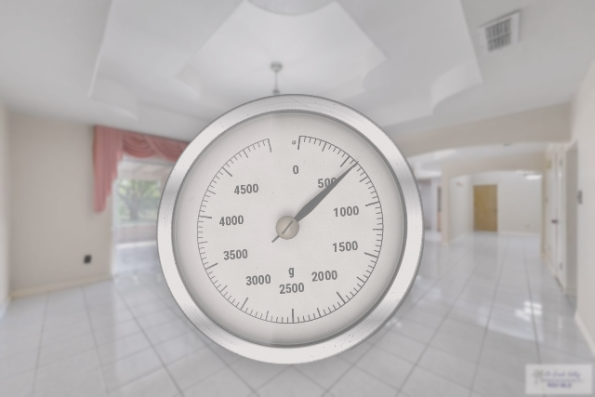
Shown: 600 g
